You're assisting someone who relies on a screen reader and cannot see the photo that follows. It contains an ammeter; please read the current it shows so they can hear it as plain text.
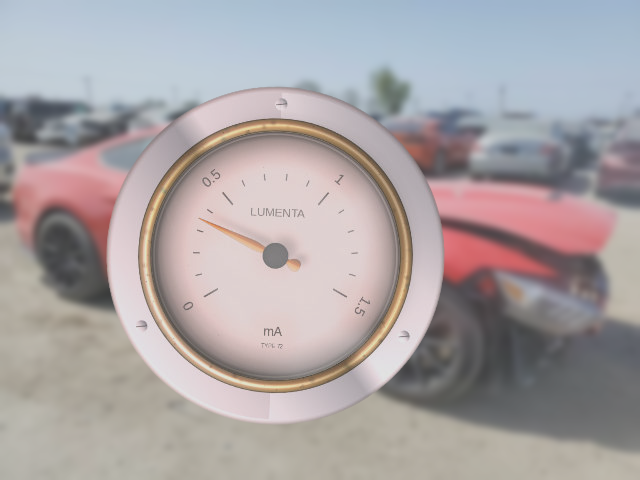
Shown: 0.35 mA
